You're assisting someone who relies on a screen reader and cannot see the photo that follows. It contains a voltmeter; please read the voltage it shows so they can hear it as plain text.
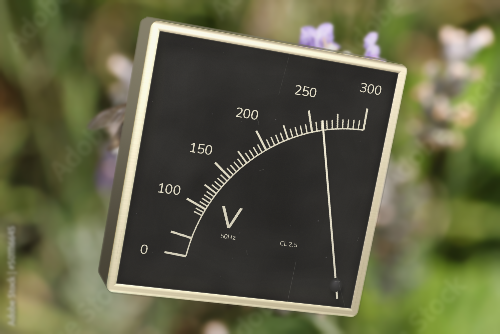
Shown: 260 V
